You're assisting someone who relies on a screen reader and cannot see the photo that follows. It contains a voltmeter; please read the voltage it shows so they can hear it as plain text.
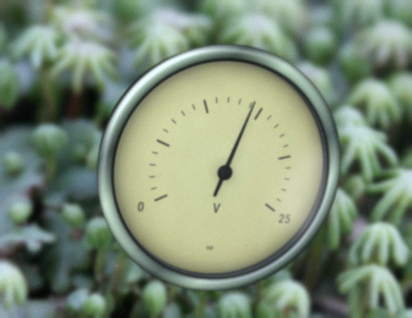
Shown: 14 V
